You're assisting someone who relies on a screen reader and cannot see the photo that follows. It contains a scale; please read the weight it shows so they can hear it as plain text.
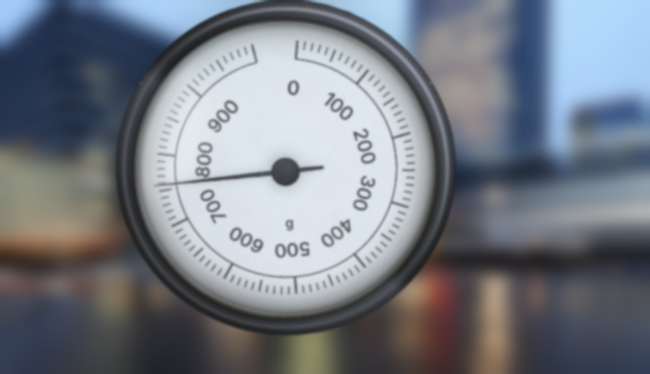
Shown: 760 g
